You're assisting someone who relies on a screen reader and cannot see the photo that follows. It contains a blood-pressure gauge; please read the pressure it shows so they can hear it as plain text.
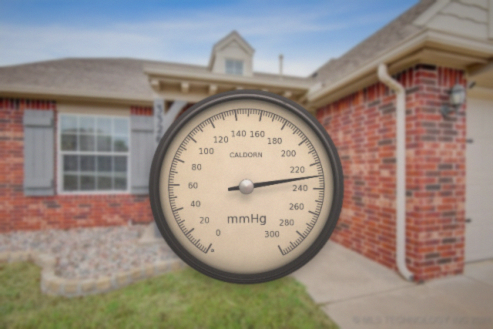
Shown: 230 mmHg
